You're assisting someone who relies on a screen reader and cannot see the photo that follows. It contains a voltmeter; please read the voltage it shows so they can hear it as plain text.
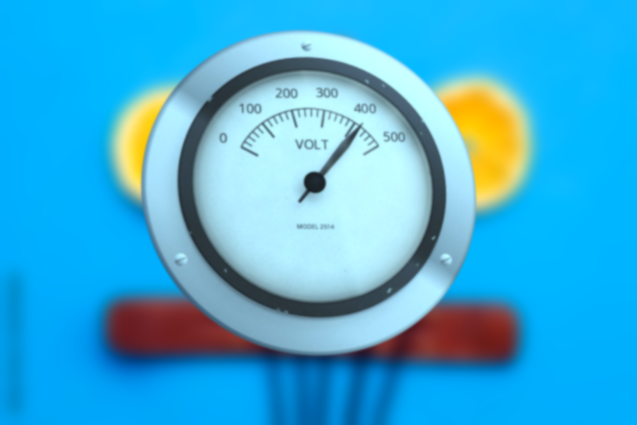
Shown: 420 V
